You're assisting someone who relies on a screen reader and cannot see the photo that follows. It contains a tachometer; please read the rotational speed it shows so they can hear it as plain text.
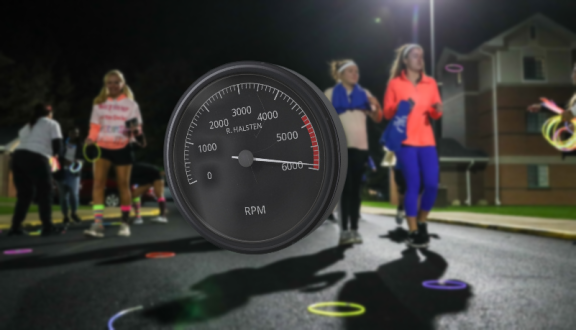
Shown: 5900 rpm
